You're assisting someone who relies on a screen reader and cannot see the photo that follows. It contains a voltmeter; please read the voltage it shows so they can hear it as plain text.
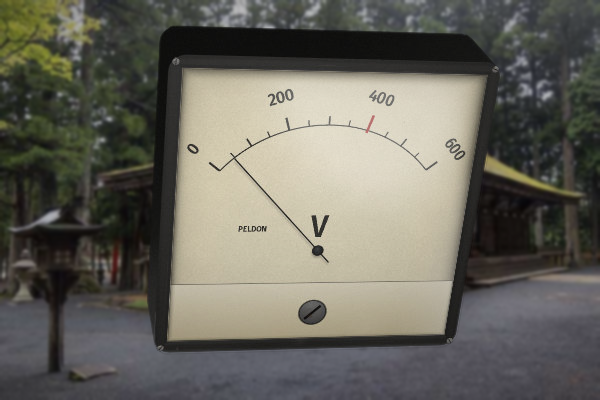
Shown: 50 V
